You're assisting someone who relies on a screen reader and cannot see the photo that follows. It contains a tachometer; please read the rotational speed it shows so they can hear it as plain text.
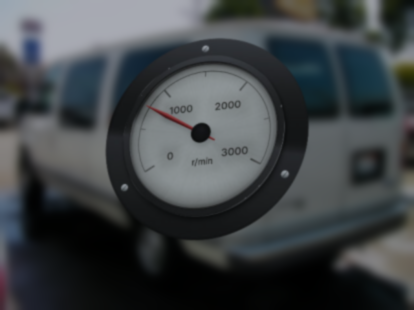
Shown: 750 rpm
